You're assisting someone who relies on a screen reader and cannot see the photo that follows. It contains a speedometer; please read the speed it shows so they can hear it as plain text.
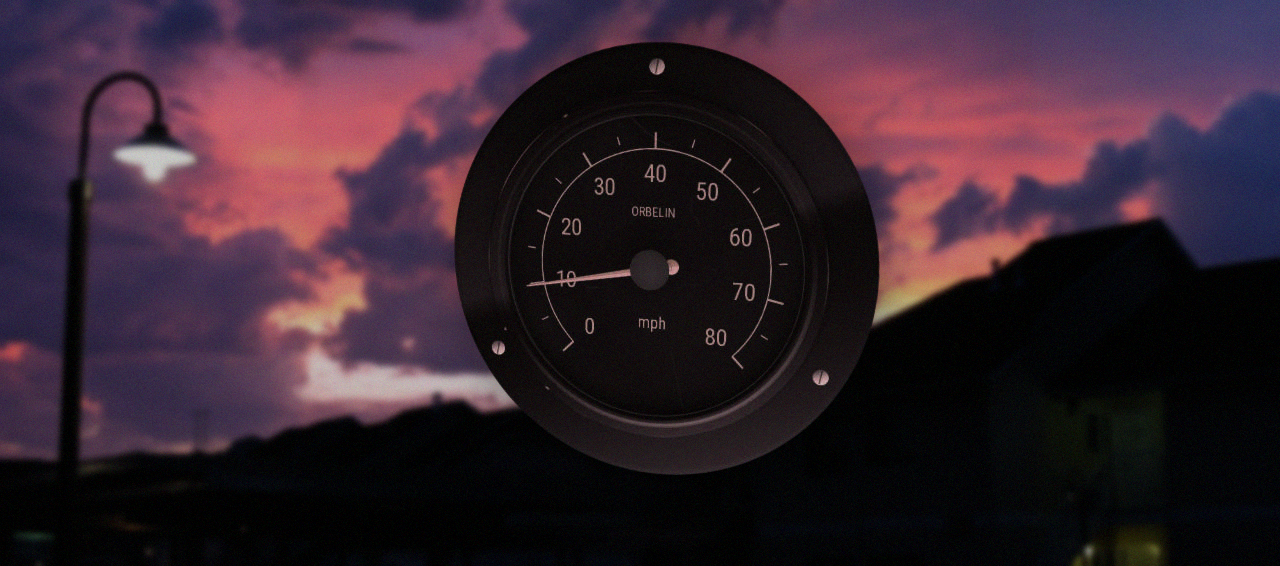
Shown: 10 mph
